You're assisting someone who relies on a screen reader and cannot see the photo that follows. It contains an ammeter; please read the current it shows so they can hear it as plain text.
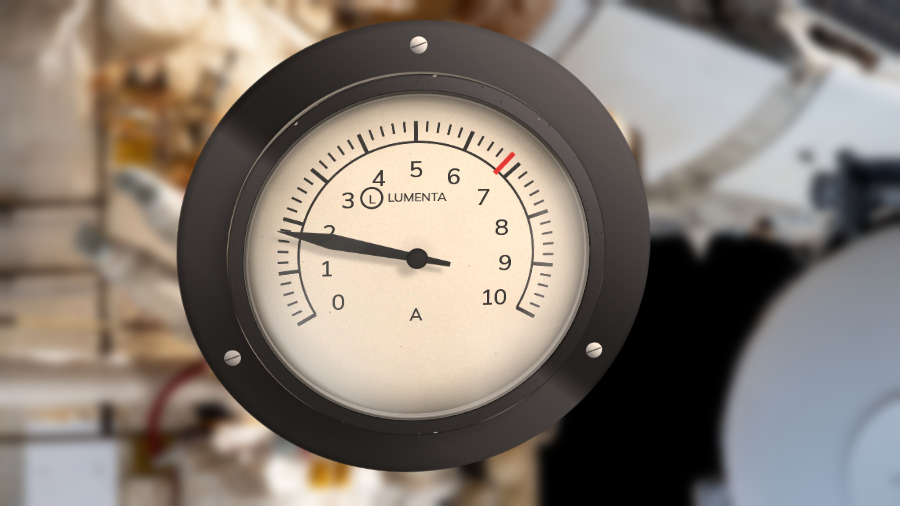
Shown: 1.8 A
